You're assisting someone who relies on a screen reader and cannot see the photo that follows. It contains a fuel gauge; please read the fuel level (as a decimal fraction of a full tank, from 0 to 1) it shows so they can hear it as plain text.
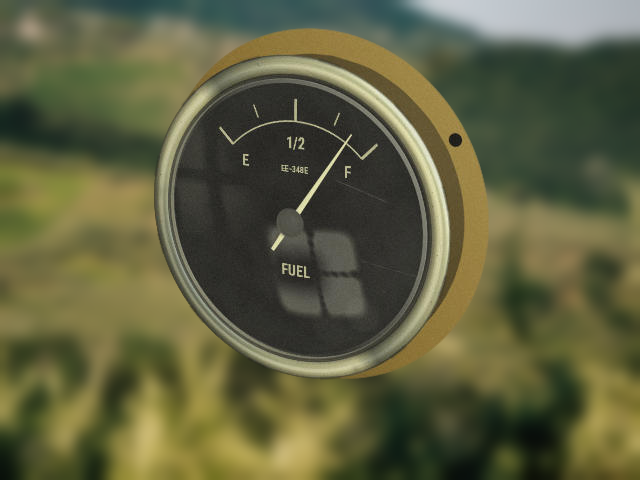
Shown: 0.875
